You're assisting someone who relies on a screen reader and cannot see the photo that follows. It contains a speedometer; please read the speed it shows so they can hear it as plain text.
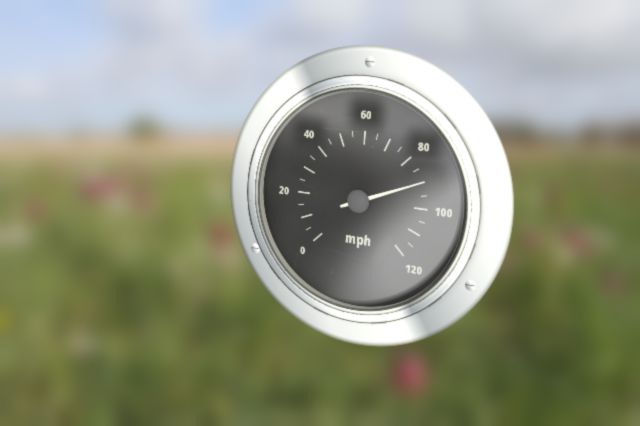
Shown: 90 mph
